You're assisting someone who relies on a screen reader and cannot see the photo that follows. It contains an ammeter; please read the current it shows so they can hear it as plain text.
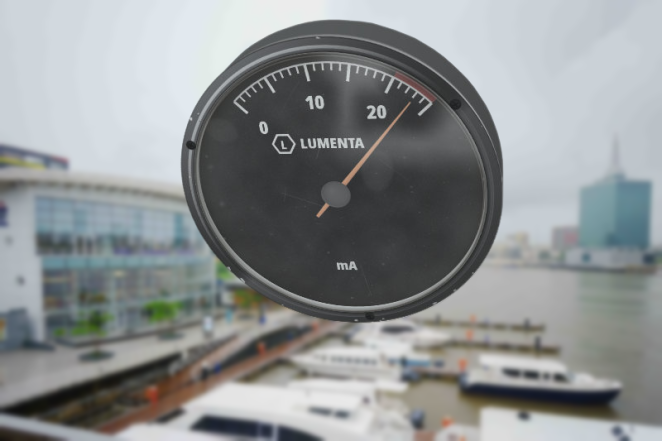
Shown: 23 mA
